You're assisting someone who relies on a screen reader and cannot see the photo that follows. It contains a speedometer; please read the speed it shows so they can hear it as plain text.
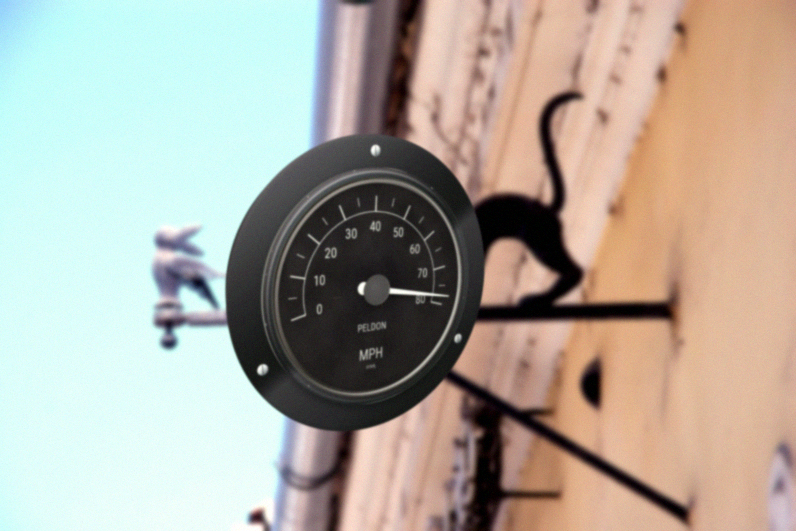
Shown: 77.5 mph
